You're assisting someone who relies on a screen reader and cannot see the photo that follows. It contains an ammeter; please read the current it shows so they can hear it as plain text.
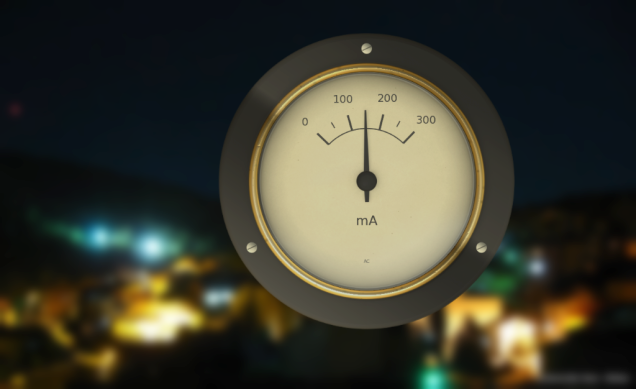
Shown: 150 mA
